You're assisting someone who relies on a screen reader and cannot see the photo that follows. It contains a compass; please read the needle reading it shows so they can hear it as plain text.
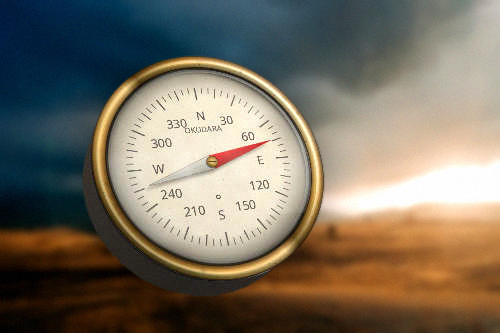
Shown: 75 °
